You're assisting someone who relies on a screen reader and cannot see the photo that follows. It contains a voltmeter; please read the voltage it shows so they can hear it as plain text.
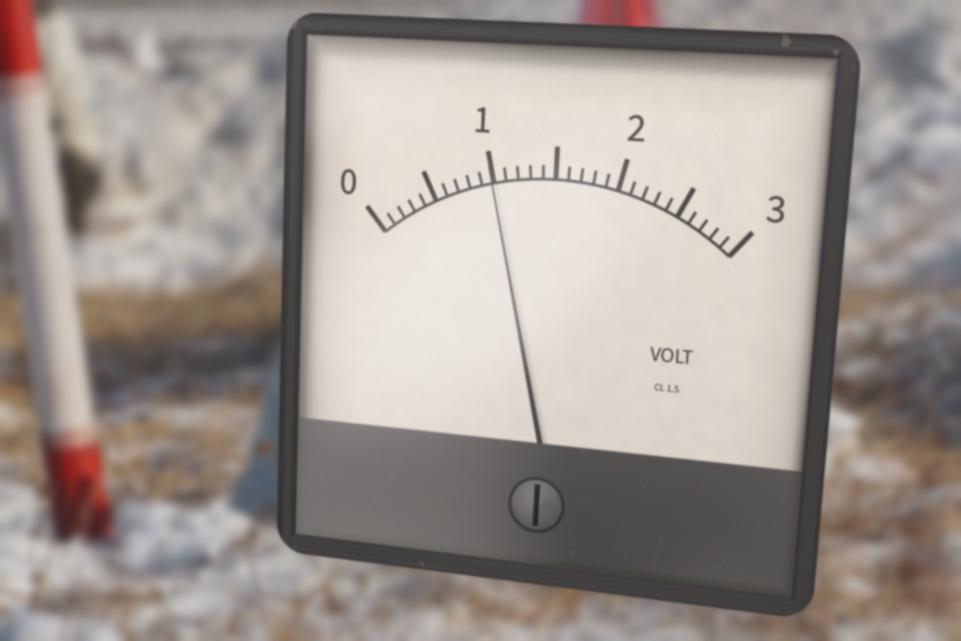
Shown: 1 V
